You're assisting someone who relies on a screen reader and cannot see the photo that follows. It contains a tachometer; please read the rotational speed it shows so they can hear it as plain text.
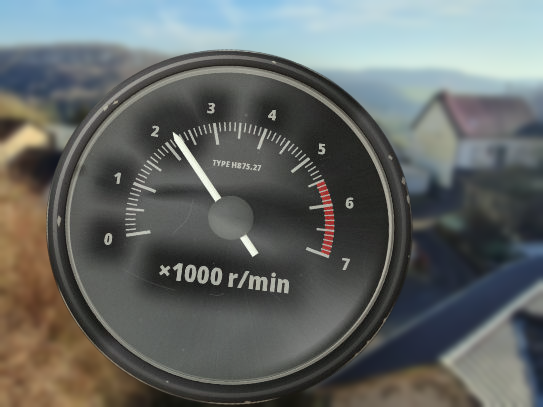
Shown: 2200 rpm
